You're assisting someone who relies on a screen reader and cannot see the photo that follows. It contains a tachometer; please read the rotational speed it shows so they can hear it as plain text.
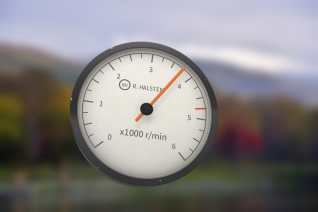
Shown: 3750 rpm
